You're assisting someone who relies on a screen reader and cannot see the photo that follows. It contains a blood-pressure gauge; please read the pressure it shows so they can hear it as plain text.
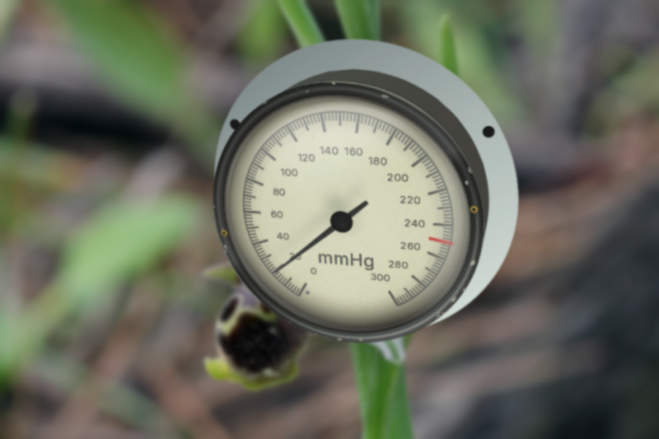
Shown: 20 mmHg
